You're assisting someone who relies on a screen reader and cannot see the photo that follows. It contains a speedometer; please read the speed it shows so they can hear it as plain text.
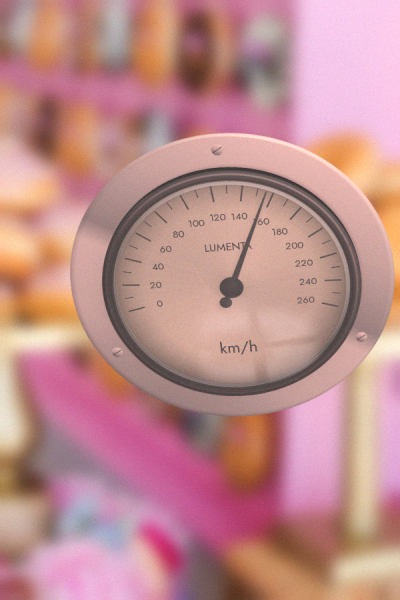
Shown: 155 km/h
